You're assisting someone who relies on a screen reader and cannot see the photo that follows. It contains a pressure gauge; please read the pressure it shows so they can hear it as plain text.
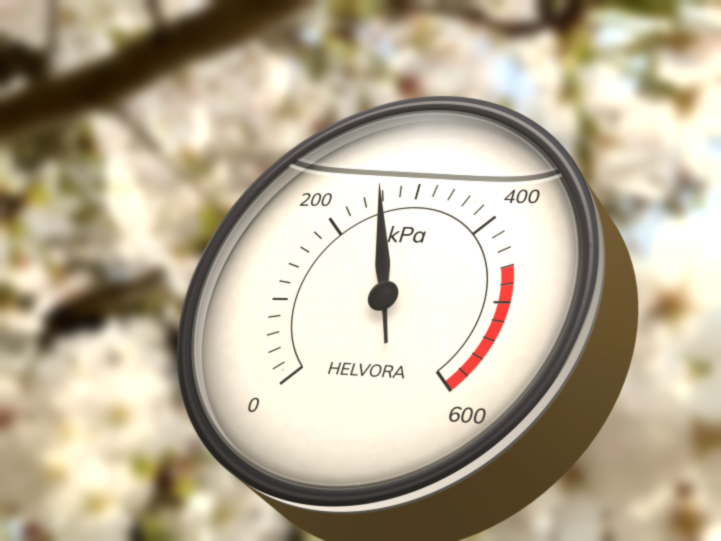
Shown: 260 kPa
